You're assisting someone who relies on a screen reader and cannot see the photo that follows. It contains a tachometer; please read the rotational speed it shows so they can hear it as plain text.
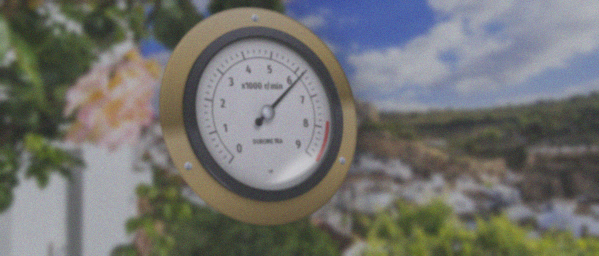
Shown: 6200 rpm
